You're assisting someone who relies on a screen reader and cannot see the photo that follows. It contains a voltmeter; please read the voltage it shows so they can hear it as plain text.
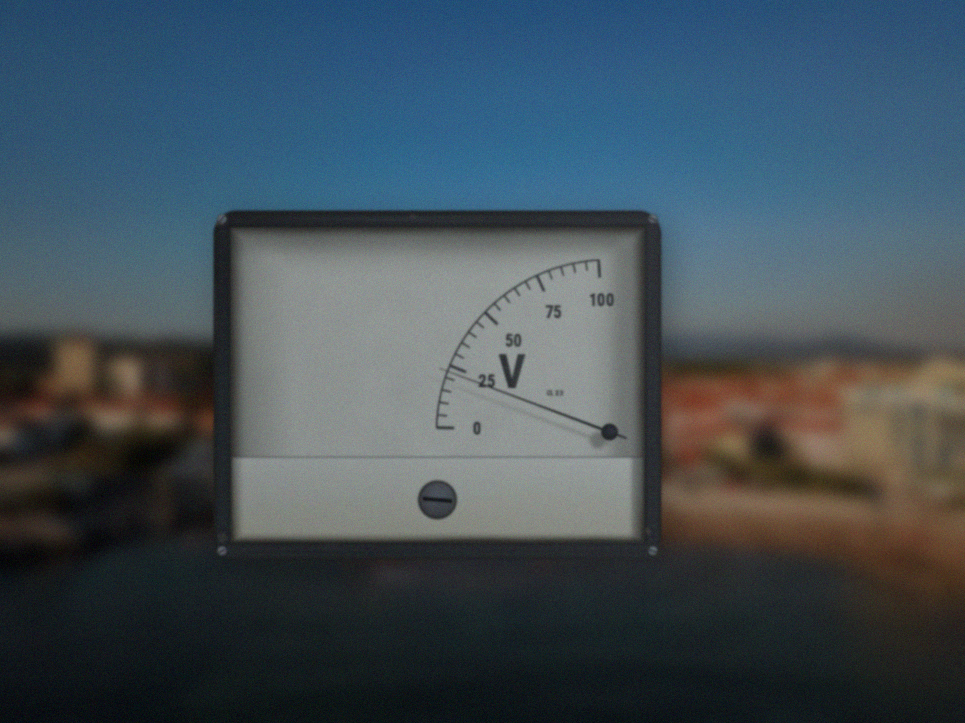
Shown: 22.5 V
